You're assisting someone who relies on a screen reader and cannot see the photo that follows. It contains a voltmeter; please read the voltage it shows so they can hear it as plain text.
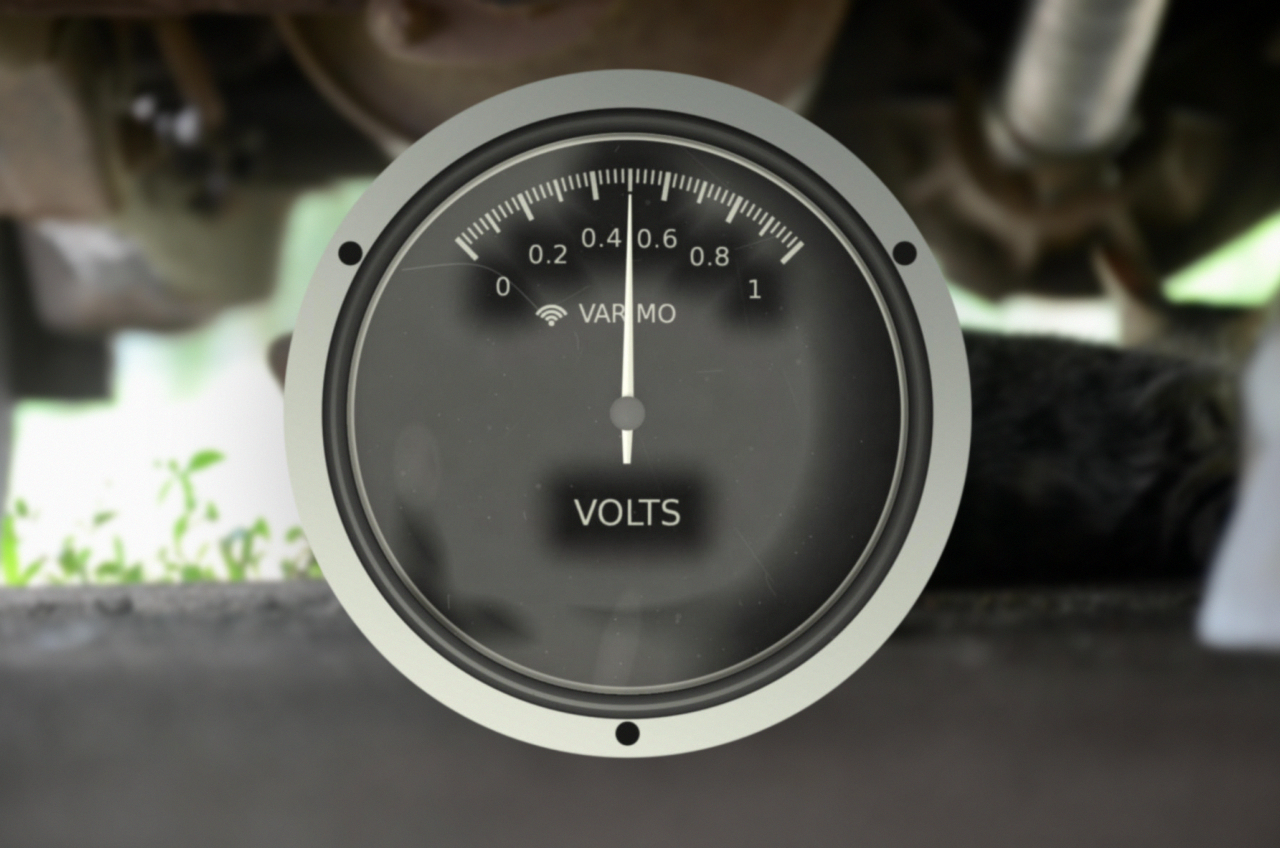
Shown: 0.5 V
